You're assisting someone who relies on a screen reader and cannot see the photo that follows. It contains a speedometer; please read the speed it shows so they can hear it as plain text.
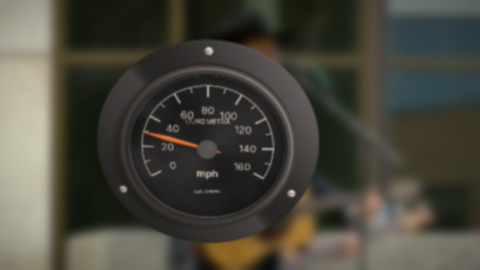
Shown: 30 mph
